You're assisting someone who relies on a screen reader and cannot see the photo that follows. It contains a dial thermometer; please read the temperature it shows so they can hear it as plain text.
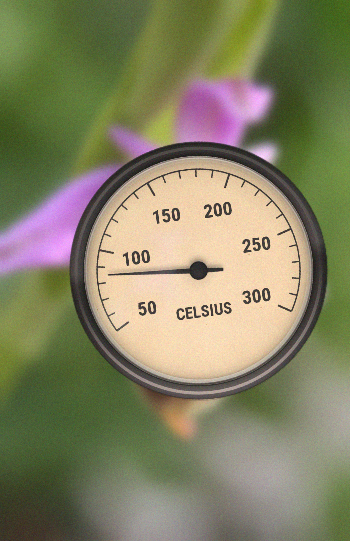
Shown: 85 °C
